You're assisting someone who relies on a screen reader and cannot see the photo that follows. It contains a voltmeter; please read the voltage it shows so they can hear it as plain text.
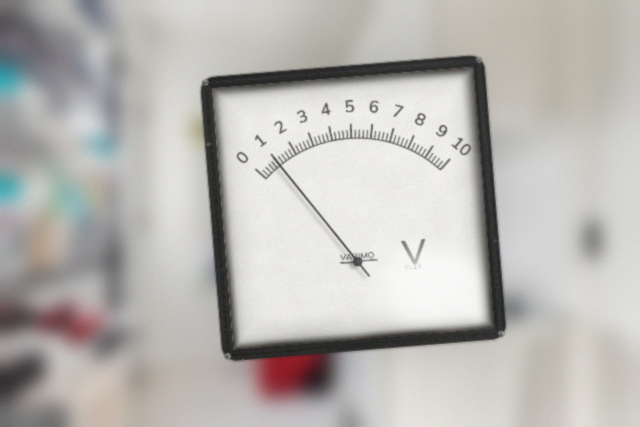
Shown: 1 V
